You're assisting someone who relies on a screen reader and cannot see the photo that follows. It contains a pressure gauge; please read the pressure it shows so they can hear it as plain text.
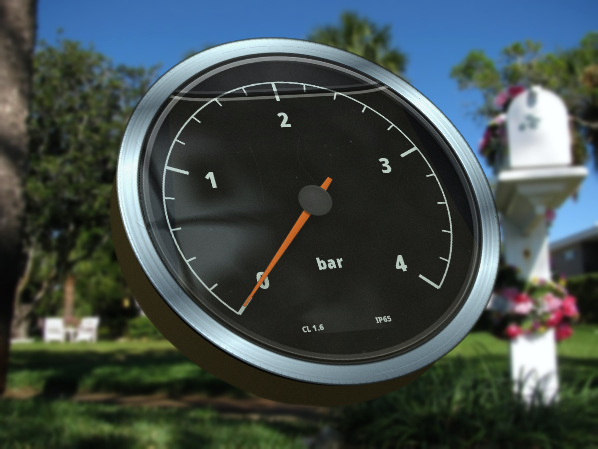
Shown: 0 bar
